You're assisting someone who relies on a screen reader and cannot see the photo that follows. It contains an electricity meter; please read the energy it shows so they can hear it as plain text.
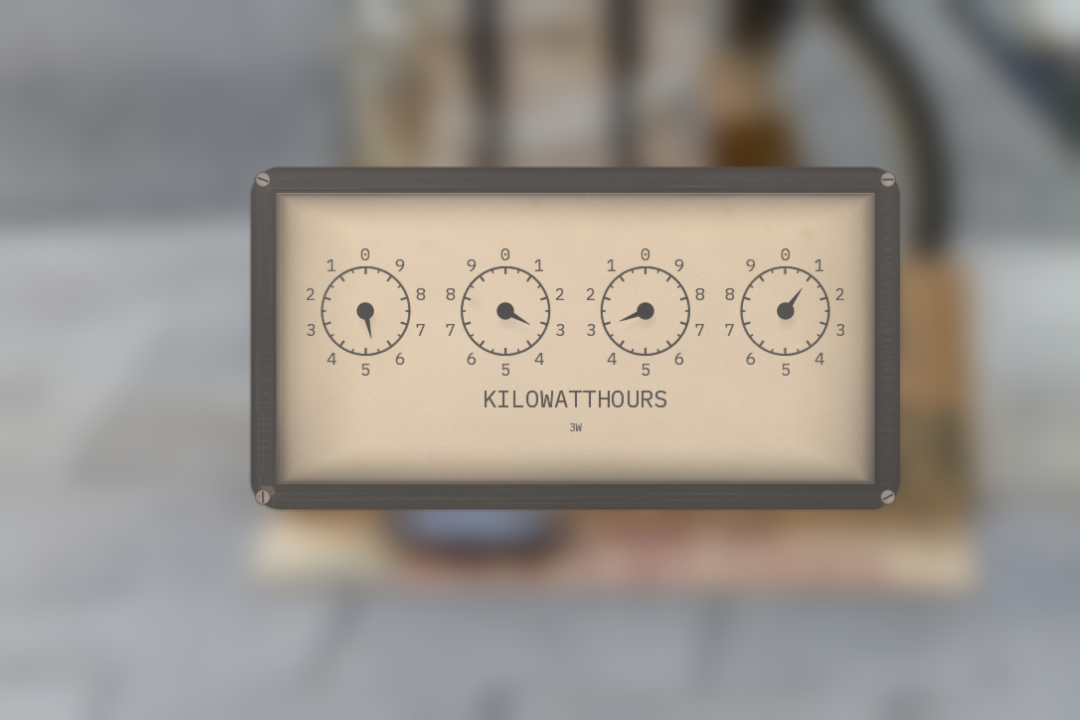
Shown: 5331 kWh
